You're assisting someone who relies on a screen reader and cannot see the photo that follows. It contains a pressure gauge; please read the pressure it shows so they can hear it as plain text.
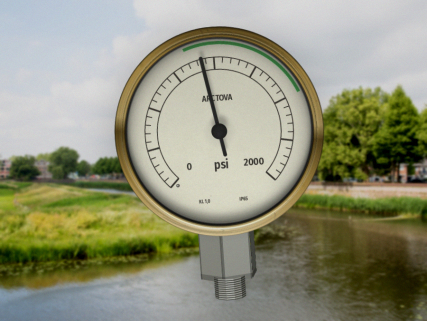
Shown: 925 psi
